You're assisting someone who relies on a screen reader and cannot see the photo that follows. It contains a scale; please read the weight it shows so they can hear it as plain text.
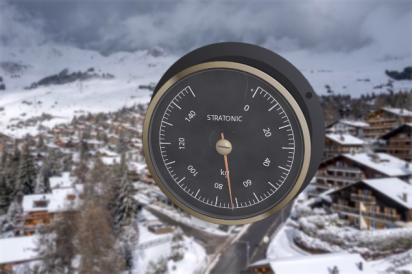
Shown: 72 kg
